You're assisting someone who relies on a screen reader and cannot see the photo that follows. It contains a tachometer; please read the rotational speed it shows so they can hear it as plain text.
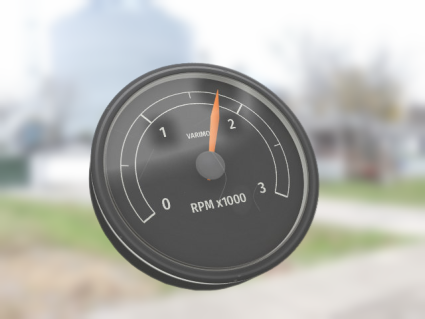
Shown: 1750 rpm
